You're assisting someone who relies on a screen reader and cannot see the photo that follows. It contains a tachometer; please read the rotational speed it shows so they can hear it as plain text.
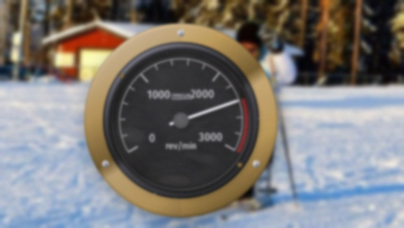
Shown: 2400 rpm
